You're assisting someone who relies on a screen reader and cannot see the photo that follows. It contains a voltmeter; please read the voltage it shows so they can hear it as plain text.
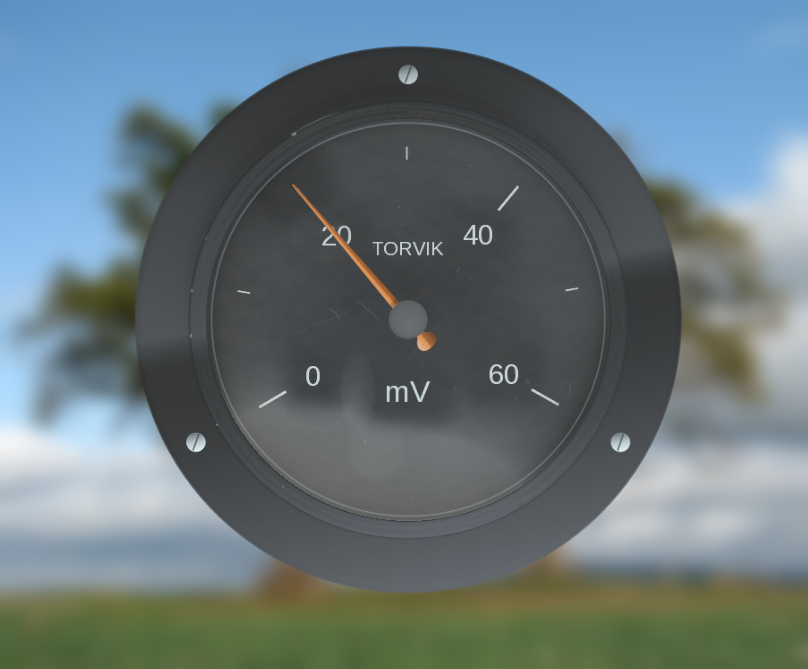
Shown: 20 mV
